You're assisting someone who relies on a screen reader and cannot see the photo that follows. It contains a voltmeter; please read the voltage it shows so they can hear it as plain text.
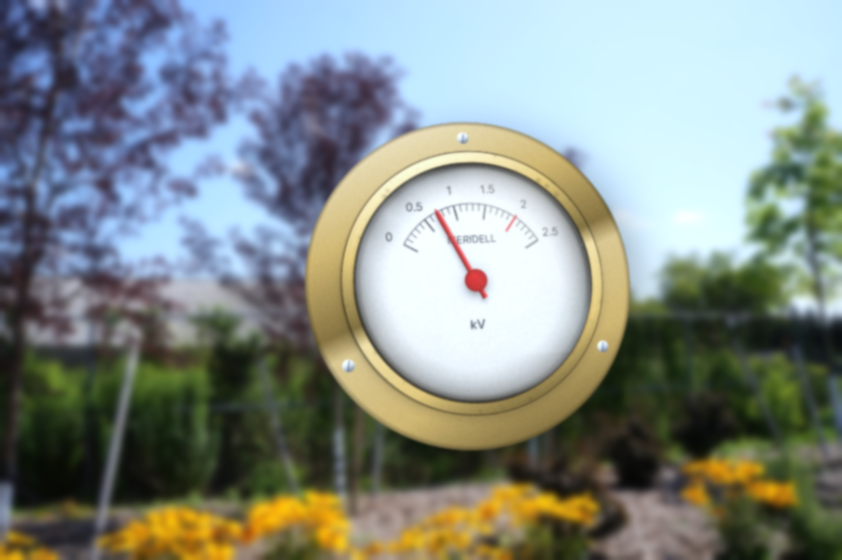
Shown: 0.7 kV
